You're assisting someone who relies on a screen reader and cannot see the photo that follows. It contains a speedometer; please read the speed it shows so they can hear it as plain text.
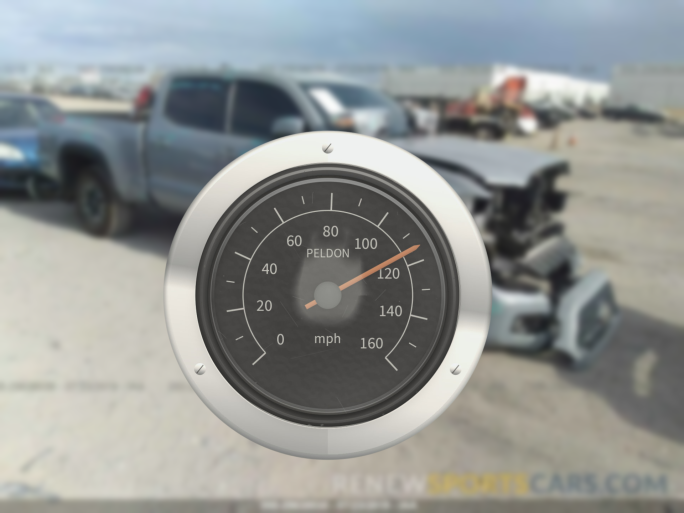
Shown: 115 mph
